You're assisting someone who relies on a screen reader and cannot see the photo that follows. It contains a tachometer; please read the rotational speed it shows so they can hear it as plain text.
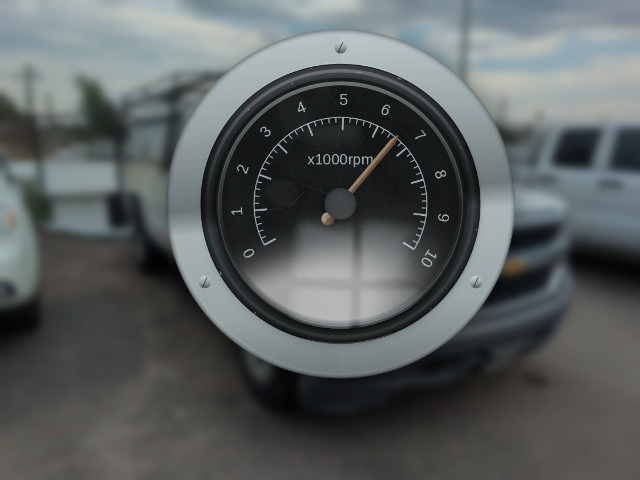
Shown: 6600 rpm
